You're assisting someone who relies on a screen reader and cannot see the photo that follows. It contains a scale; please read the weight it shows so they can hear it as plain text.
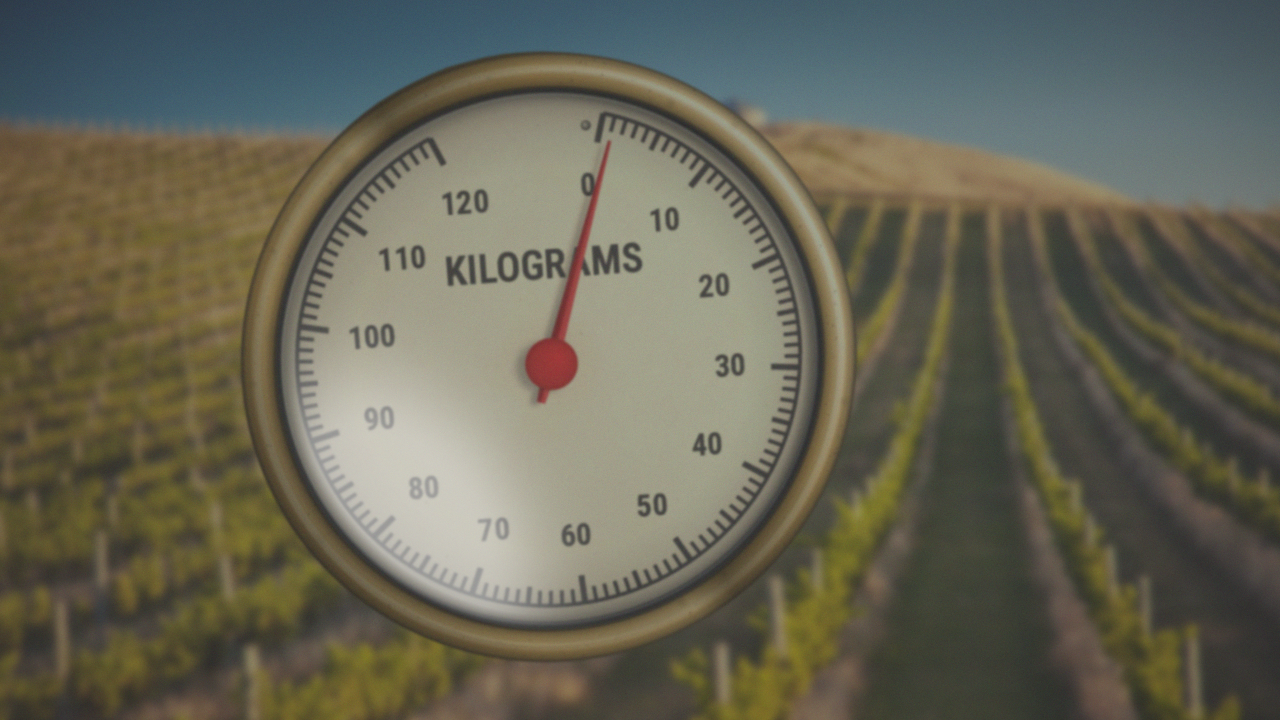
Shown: 1 kg
